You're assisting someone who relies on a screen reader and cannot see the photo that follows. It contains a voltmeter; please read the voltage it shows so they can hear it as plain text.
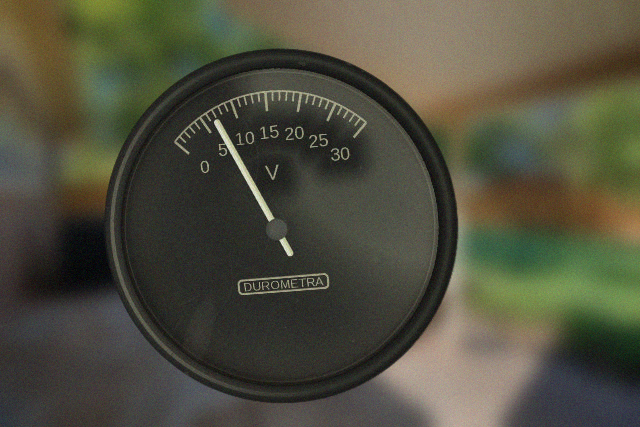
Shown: 7 V
